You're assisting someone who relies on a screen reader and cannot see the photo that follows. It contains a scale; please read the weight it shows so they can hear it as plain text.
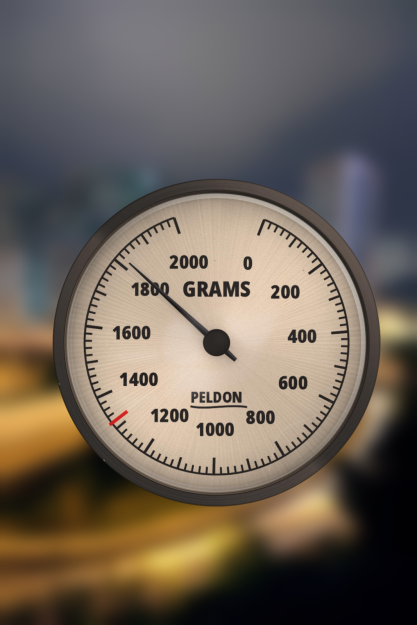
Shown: 1820 g
